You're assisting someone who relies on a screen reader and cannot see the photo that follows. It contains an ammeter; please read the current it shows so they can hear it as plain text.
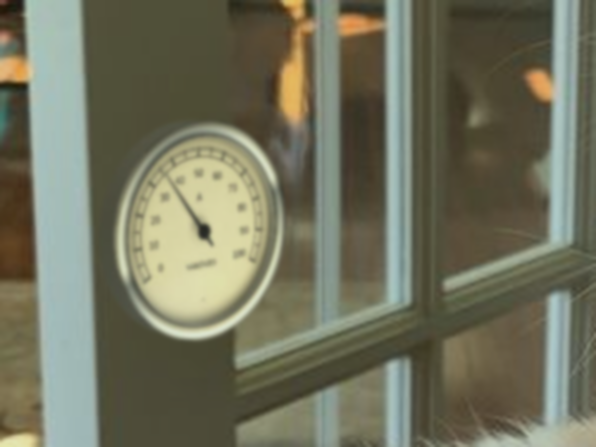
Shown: 35 A
